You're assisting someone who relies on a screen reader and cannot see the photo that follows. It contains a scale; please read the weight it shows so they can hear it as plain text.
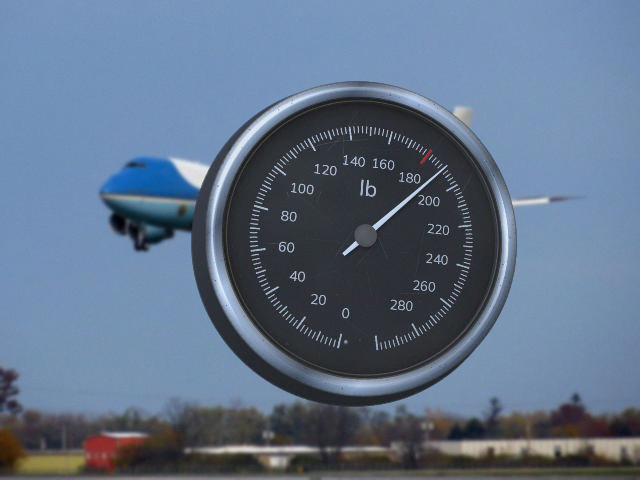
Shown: 190 lb
